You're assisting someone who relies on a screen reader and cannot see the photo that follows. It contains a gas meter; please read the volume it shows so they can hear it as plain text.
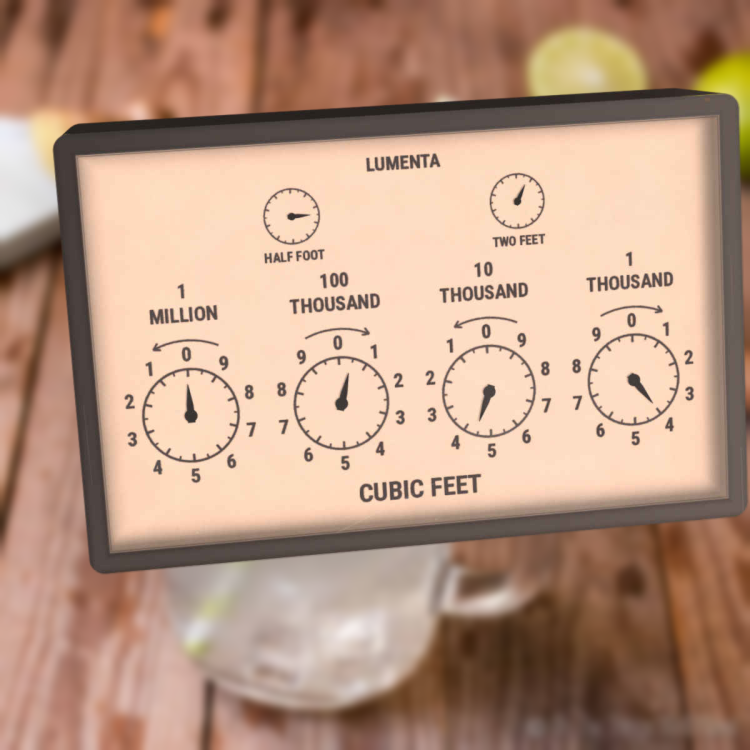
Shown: 4400 ft³
